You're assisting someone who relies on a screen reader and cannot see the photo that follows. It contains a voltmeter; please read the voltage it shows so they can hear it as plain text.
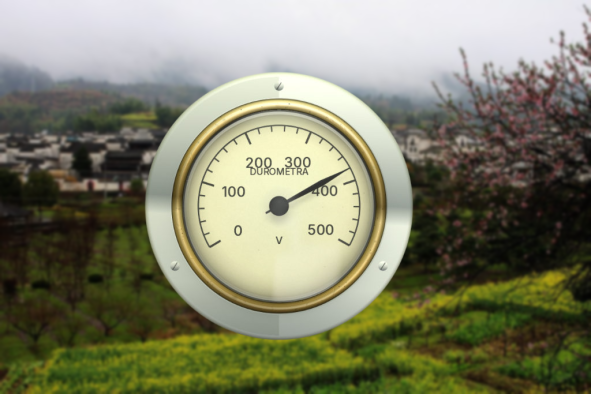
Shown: 380 V
